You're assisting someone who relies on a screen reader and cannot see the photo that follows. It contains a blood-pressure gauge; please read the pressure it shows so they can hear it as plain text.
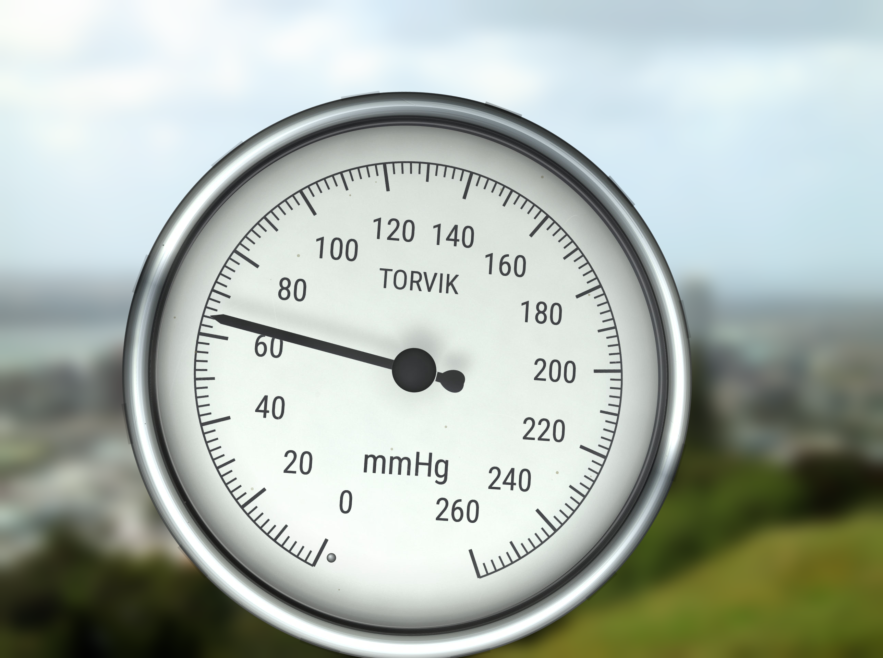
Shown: 64 mmHg
